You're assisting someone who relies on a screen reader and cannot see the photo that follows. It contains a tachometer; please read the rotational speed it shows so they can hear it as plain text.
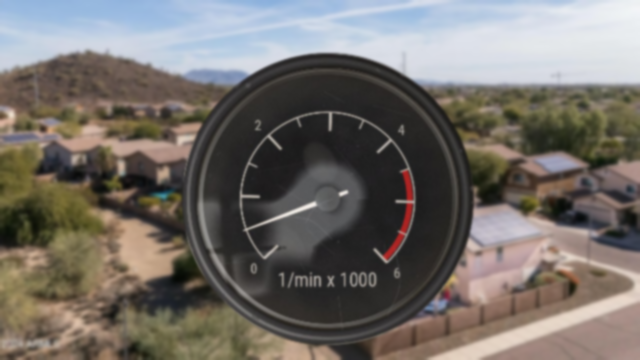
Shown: 500 rpm
